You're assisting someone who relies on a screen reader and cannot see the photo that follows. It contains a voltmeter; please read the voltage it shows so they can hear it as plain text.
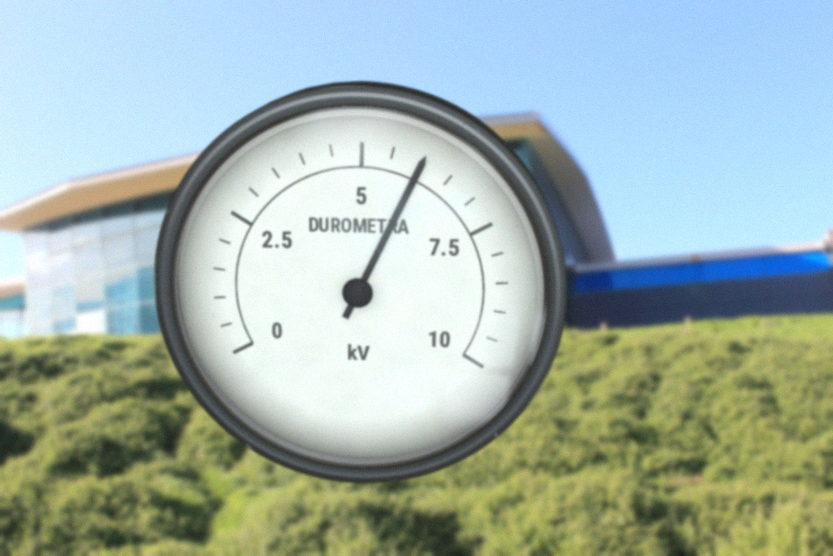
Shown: 6 kV
